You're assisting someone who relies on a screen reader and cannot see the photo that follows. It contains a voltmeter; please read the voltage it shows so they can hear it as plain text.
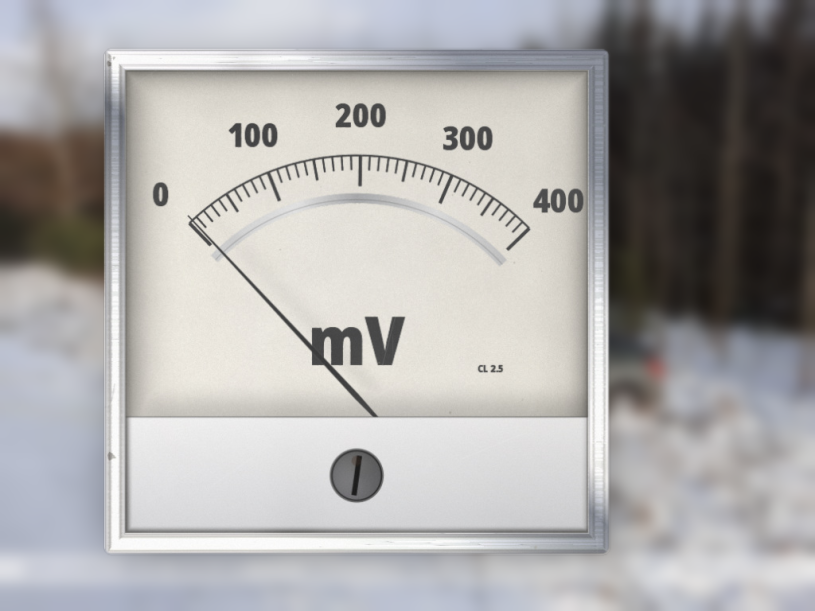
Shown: 5 mV
